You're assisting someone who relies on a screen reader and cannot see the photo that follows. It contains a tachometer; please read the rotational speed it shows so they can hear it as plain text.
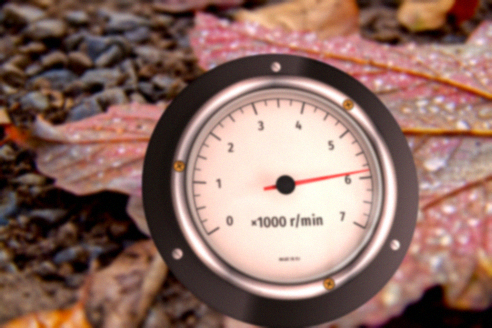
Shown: 5875 rpm
